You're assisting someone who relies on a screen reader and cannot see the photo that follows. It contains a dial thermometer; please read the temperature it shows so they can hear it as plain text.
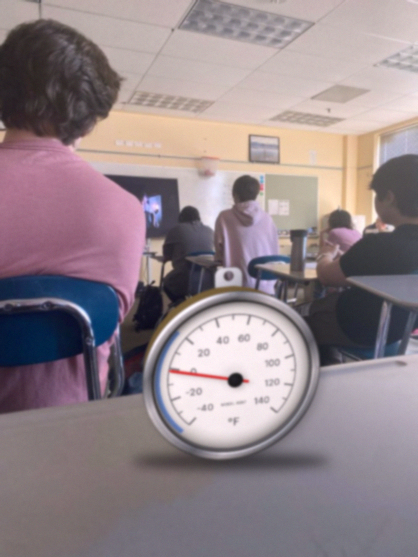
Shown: 0 °F
